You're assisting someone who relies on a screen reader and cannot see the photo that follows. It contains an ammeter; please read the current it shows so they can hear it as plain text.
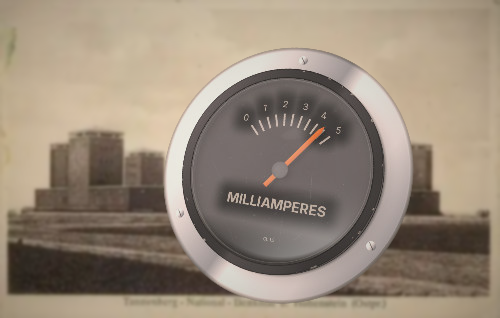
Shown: 4.5 mA
